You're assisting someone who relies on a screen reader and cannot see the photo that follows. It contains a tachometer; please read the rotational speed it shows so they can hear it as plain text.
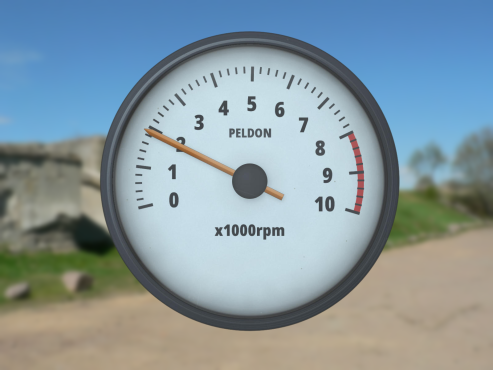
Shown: 1900 rpm
